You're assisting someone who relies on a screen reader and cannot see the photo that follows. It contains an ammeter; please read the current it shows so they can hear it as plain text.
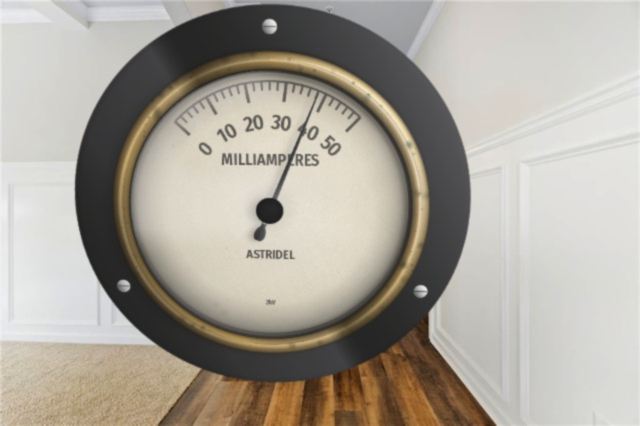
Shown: 38 mA
